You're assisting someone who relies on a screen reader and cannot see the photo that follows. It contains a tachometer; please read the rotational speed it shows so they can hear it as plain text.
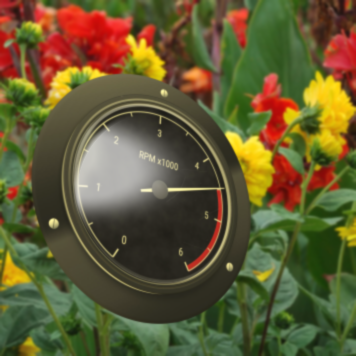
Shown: 4500 rpm
